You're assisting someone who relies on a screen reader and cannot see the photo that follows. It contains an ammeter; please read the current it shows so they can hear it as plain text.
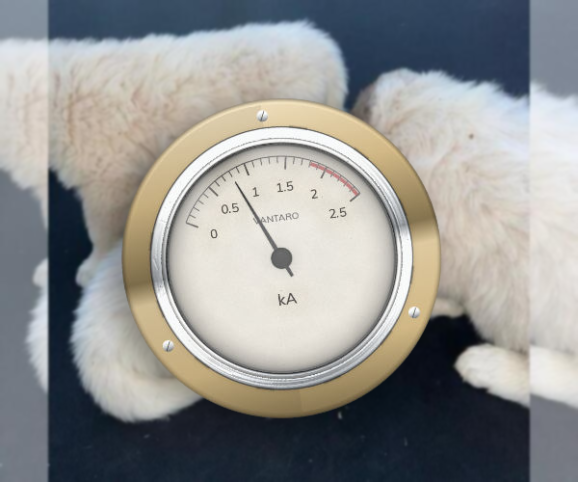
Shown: 0.8 kA
